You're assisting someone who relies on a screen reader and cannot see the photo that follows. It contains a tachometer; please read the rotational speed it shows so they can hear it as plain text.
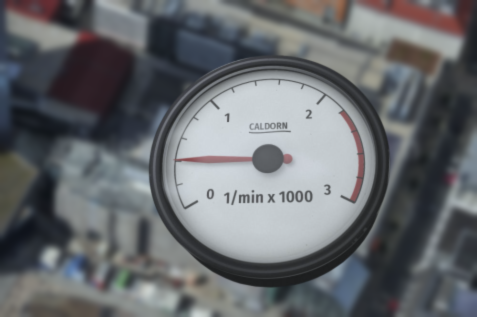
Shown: 400 rpm
